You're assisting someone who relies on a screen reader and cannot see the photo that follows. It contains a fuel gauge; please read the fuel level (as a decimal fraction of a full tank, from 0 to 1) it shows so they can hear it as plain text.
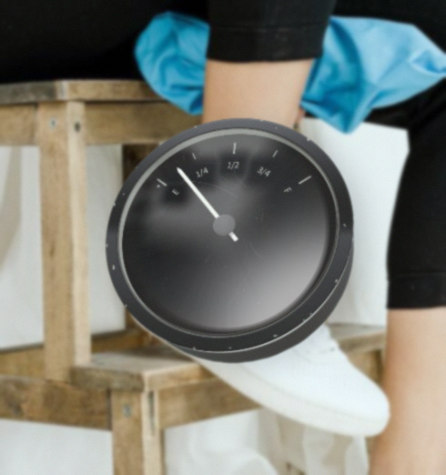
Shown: 0.125
